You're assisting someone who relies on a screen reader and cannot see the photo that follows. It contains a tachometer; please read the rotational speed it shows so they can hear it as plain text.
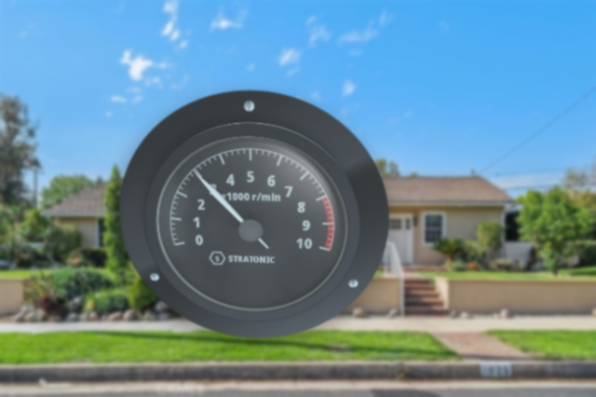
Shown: 3000 rpm
